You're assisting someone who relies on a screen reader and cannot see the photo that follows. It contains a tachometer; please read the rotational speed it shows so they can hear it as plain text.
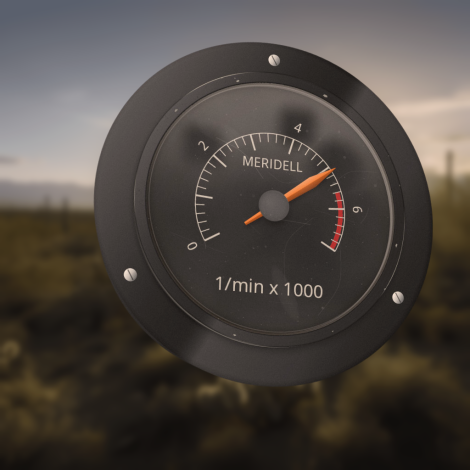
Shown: 5100 rpm
